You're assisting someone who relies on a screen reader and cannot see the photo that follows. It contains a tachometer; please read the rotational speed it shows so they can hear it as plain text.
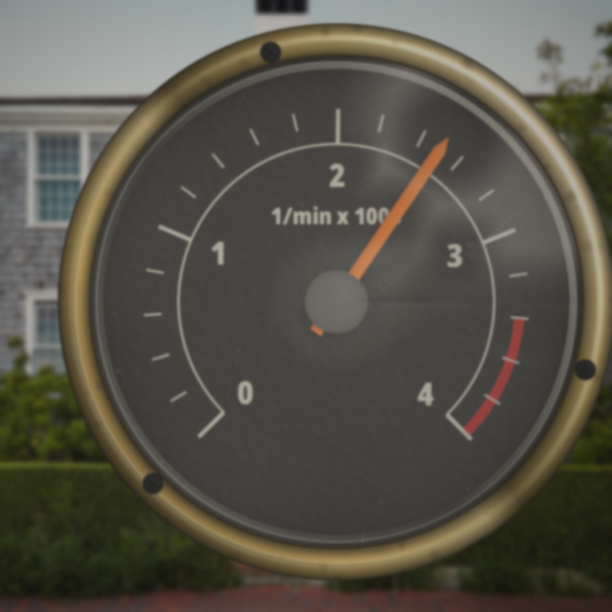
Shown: 2500 rpm
